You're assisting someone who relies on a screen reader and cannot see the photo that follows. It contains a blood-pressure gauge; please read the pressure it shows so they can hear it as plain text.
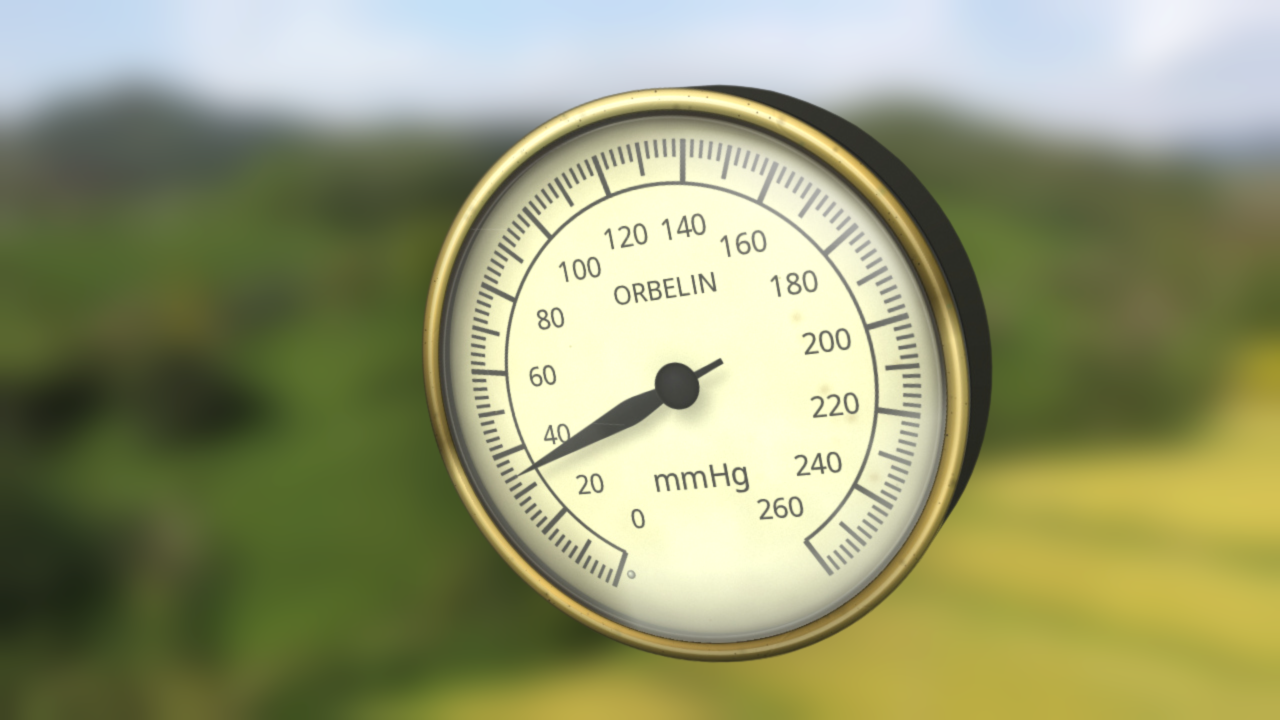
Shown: 34 mmHg
